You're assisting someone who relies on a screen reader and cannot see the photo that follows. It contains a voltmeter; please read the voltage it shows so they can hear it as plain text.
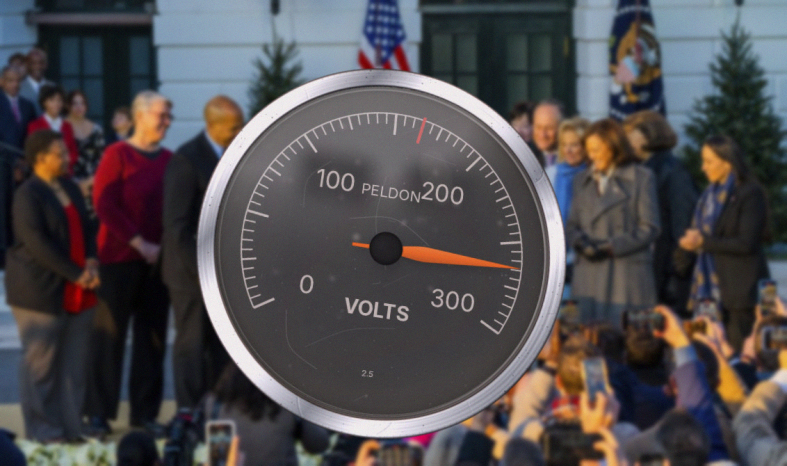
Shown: 265 V
